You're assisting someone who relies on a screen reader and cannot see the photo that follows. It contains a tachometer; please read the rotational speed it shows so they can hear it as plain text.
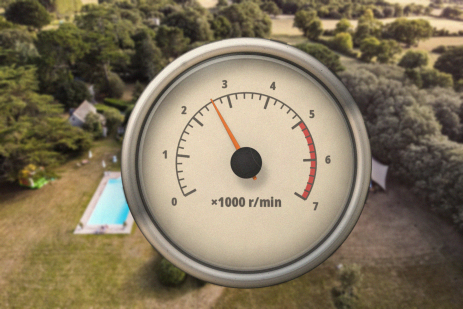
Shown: 2600 rpm
